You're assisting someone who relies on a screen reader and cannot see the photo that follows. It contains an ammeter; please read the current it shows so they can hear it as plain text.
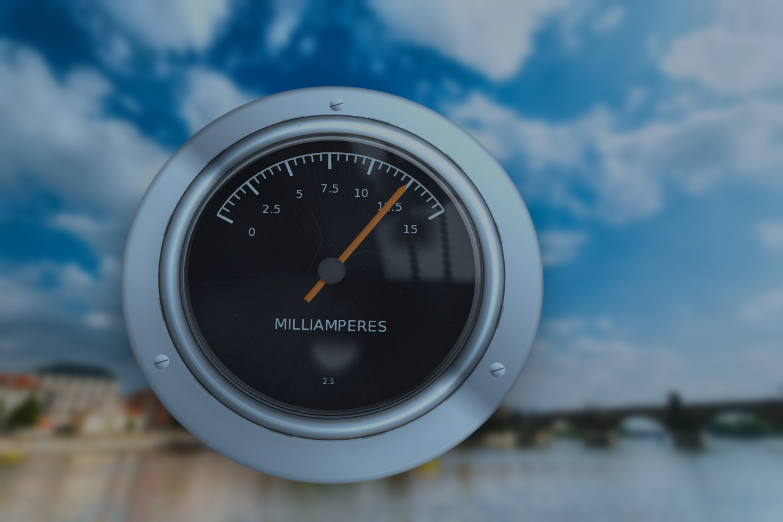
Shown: 12.5 mA
